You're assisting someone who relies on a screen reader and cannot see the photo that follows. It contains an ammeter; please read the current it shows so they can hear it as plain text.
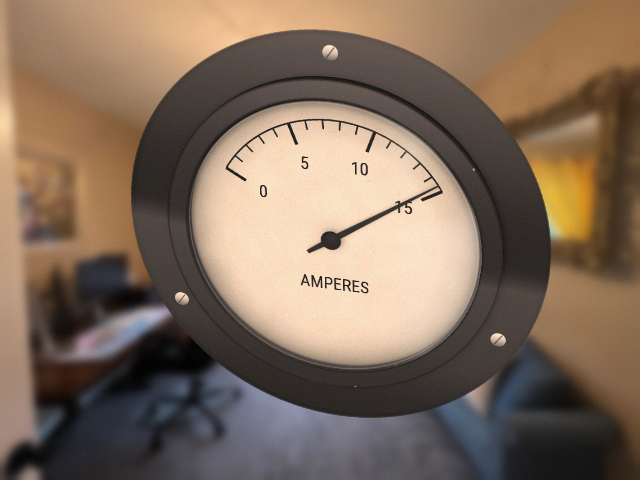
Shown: 14.5 A
